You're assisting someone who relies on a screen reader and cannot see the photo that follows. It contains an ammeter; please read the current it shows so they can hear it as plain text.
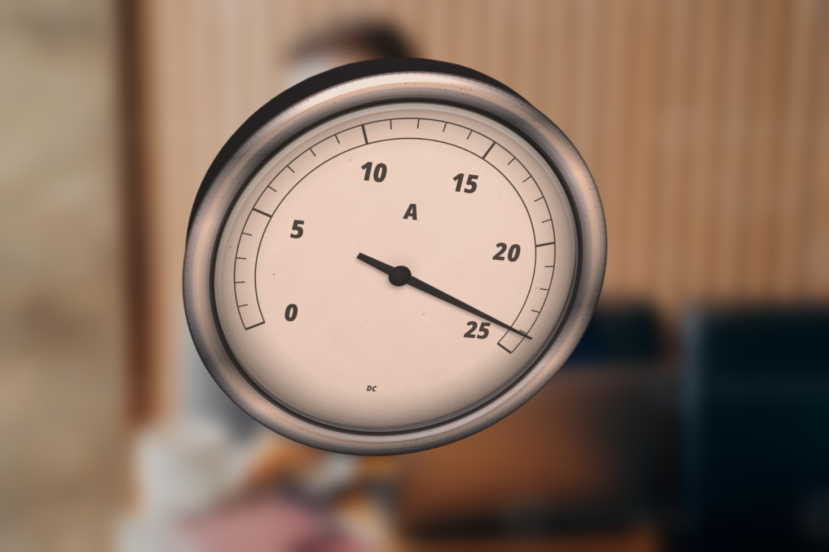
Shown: 24 A
